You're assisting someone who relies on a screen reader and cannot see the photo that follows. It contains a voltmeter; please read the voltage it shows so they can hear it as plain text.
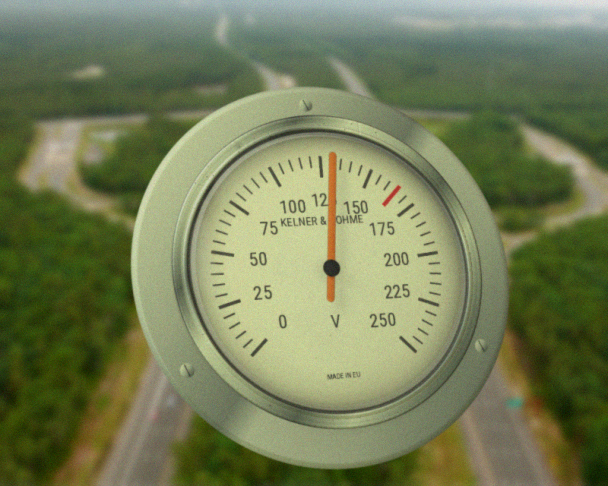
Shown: 130 V
